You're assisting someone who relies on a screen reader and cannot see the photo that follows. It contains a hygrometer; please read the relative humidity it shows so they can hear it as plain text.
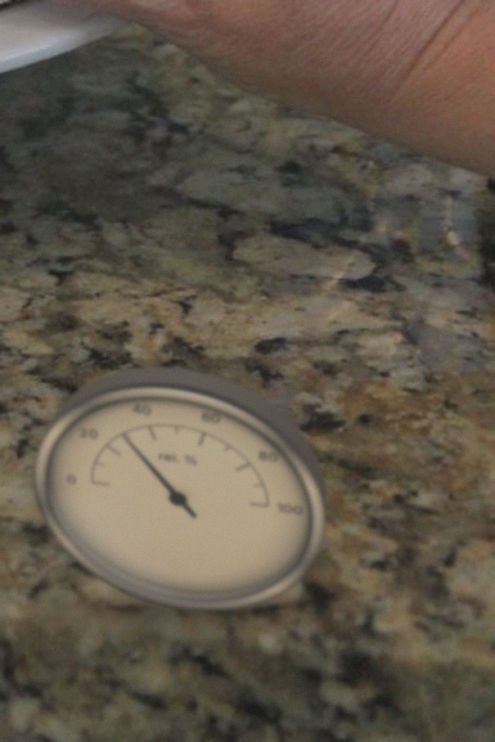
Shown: 30 %
